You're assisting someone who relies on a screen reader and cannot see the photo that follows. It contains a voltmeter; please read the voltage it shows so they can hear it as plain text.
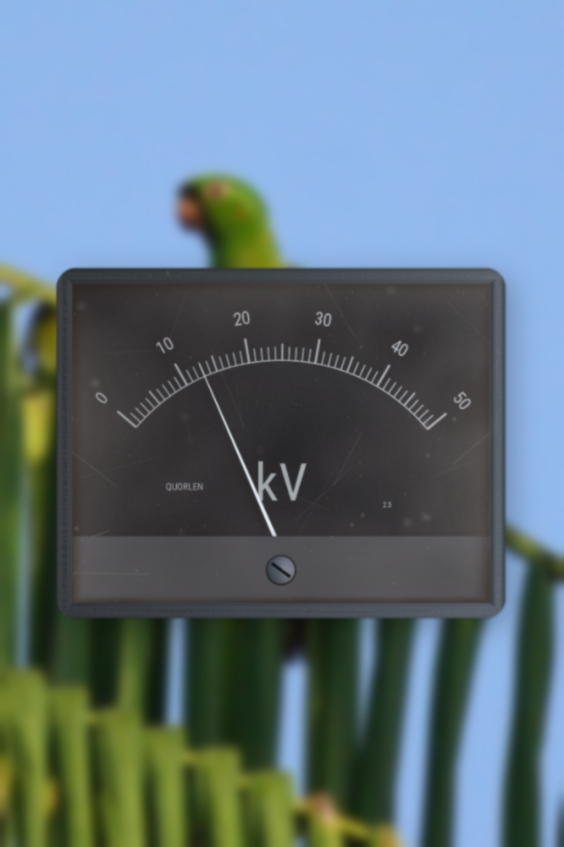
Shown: 13 kV
